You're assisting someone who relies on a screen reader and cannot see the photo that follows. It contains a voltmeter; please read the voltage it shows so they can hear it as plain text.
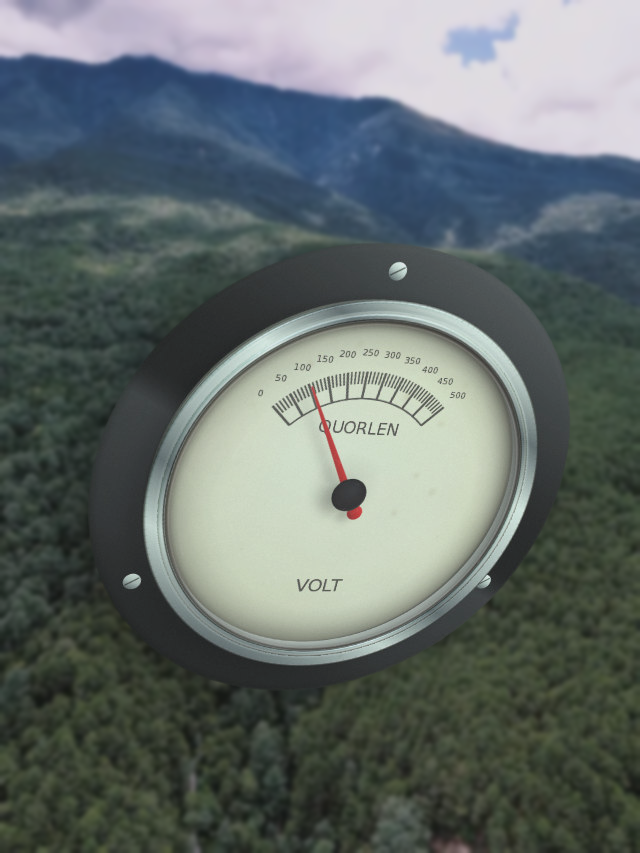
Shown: 100 V
